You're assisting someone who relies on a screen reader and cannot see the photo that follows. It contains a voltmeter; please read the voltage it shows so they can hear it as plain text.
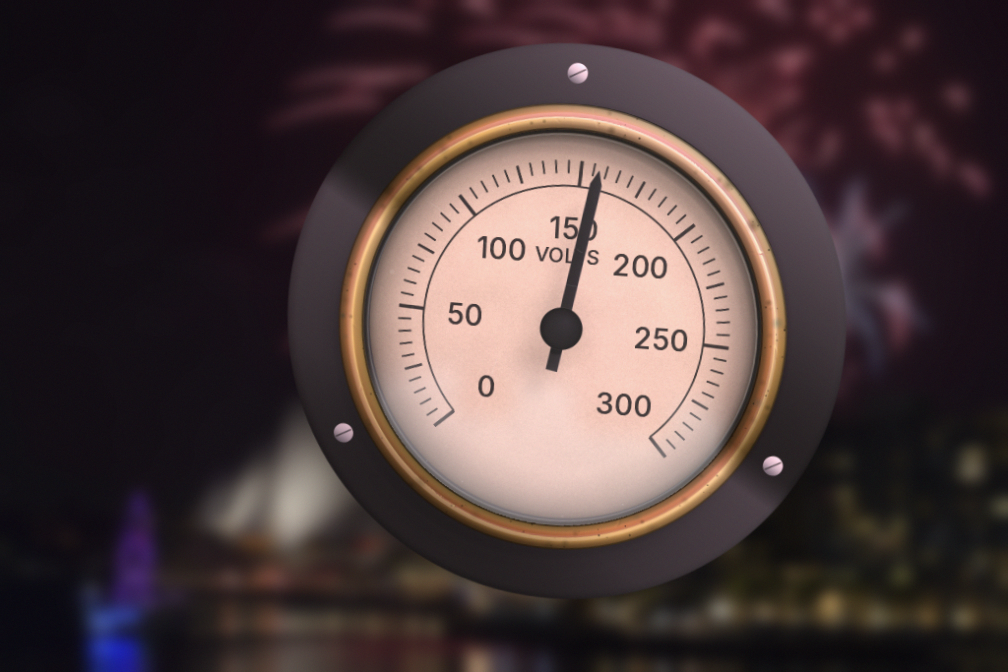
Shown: 157.5 V
